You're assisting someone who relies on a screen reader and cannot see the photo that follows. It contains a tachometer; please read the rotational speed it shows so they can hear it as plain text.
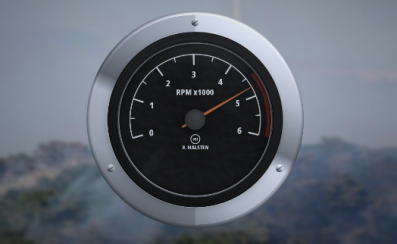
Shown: 4750 rpm
